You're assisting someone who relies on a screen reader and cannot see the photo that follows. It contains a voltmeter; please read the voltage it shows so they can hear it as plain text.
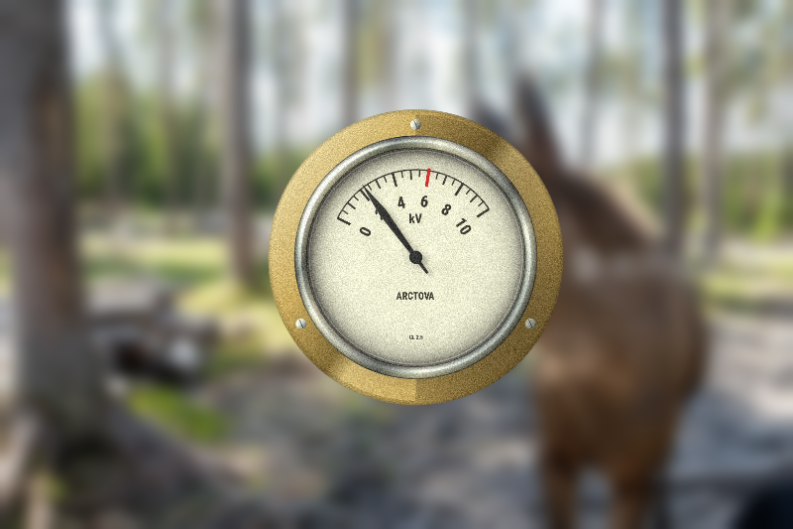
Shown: 2.25 kV
